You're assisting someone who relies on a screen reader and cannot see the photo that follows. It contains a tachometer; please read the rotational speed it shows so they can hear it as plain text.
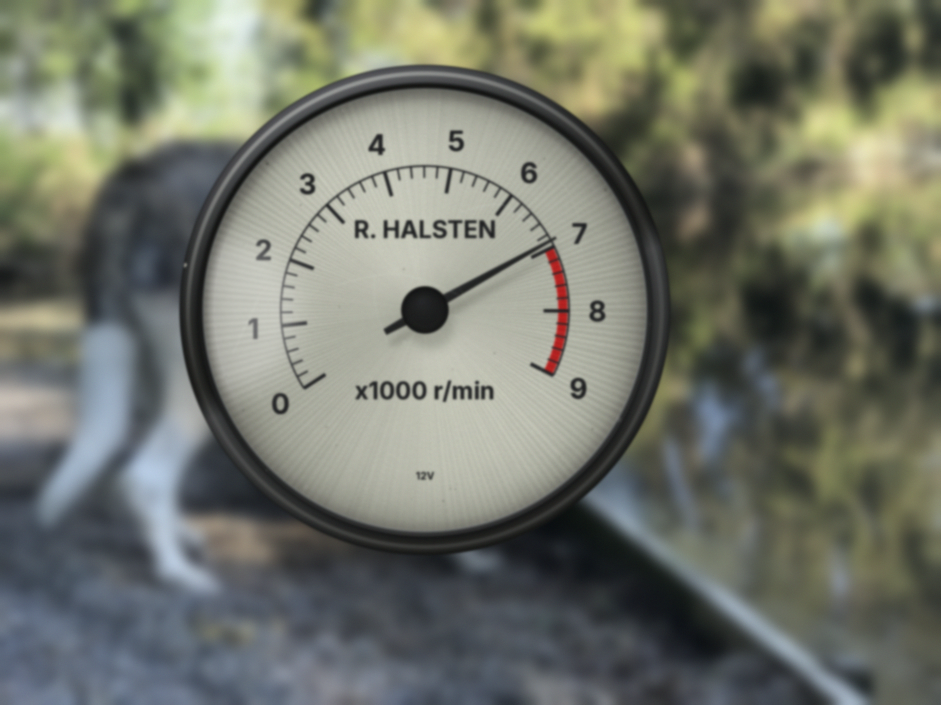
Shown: 6900 rpm
